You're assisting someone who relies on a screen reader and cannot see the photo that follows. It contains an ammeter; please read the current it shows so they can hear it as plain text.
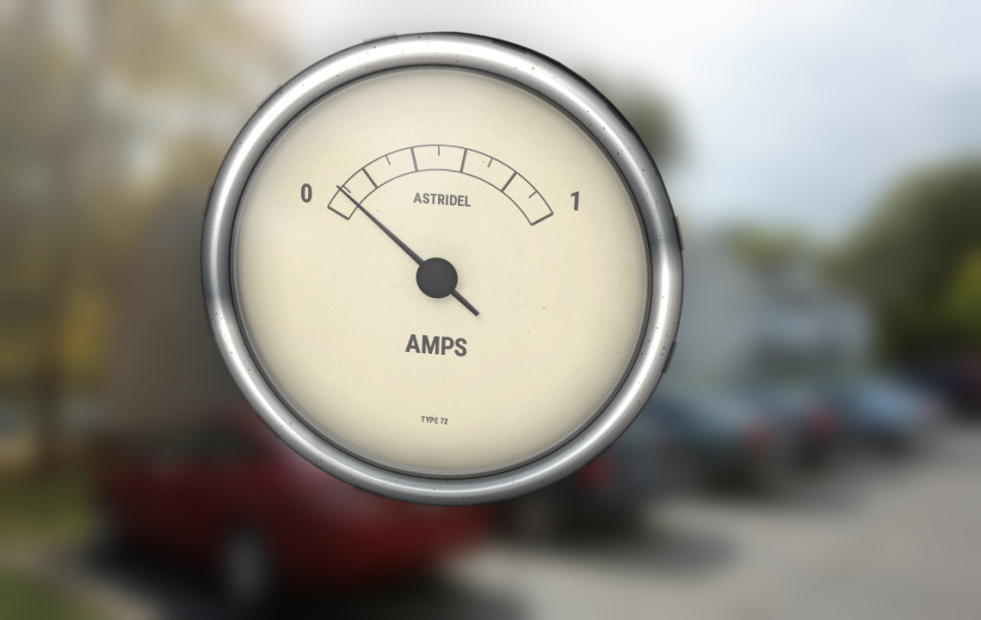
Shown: 0.1 A
